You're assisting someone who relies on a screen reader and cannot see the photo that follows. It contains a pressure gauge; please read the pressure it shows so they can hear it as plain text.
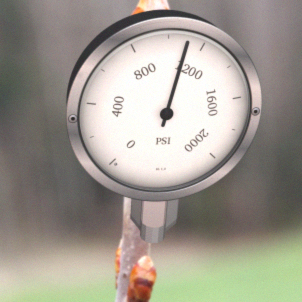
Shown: 1100 psi
